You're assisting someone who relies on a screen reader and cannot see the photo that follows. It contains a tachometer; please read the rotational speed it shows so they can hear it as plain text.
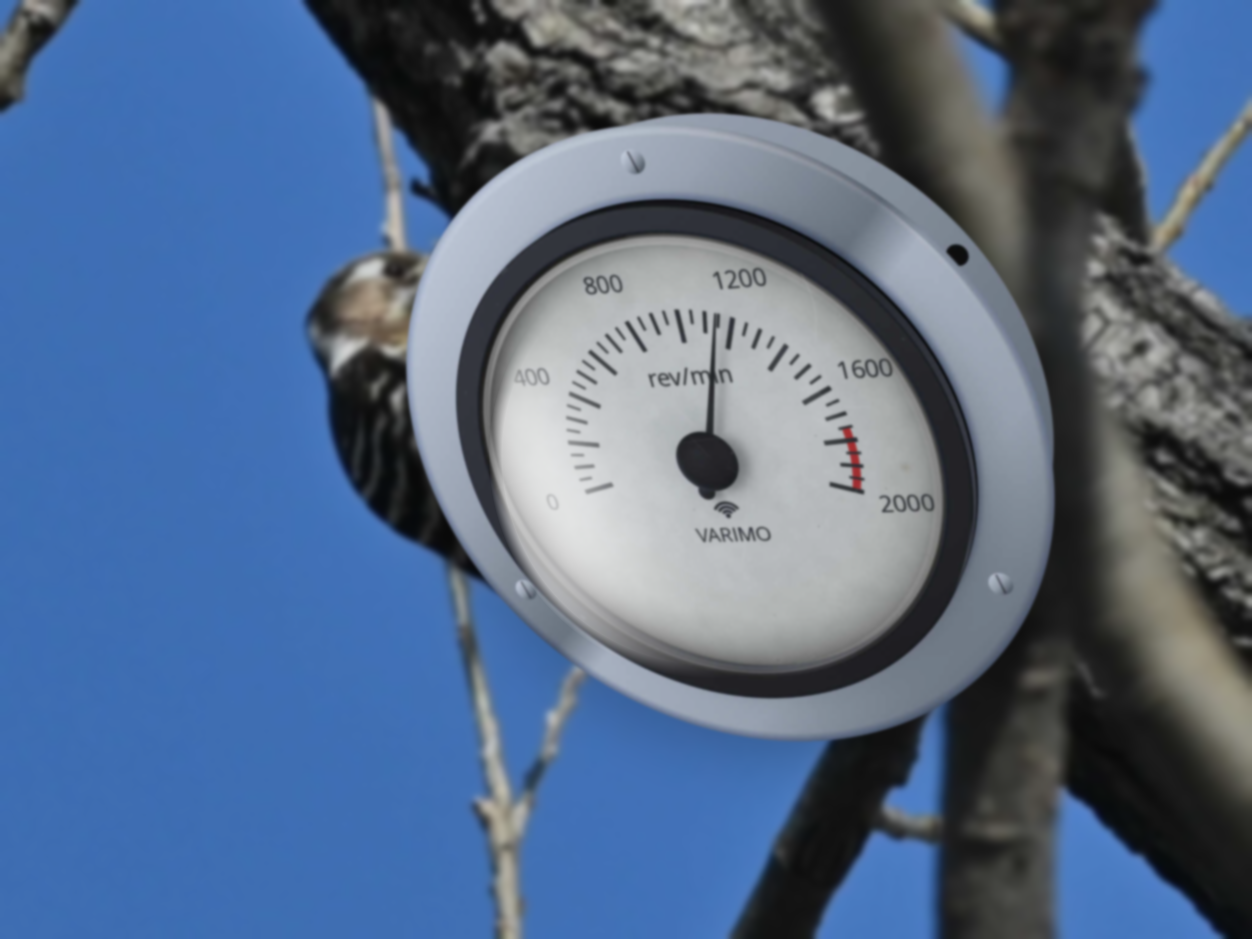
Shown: 1150 rpm
